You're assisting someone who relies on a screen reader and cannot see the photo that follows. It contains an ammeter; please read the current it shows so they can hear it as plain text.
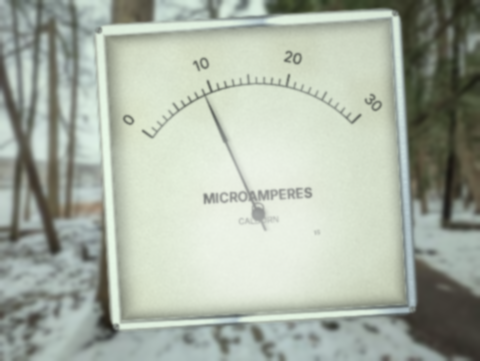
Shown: 9 µA
